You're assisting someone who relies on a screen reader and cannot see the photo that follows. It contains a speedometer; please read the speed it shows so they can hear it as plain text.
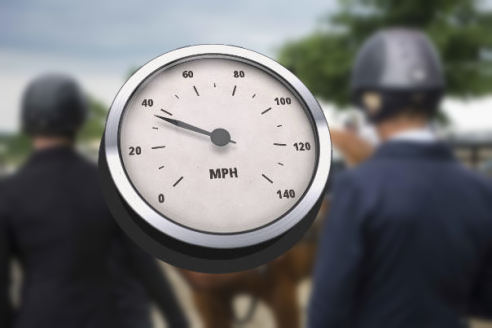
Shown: 35 mph
